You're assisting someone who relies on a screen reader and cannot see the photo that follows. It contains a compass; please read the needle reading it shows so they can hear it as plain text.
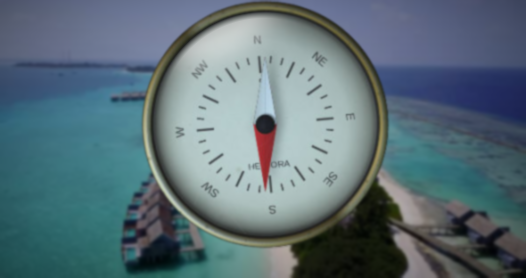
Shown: 185 °
